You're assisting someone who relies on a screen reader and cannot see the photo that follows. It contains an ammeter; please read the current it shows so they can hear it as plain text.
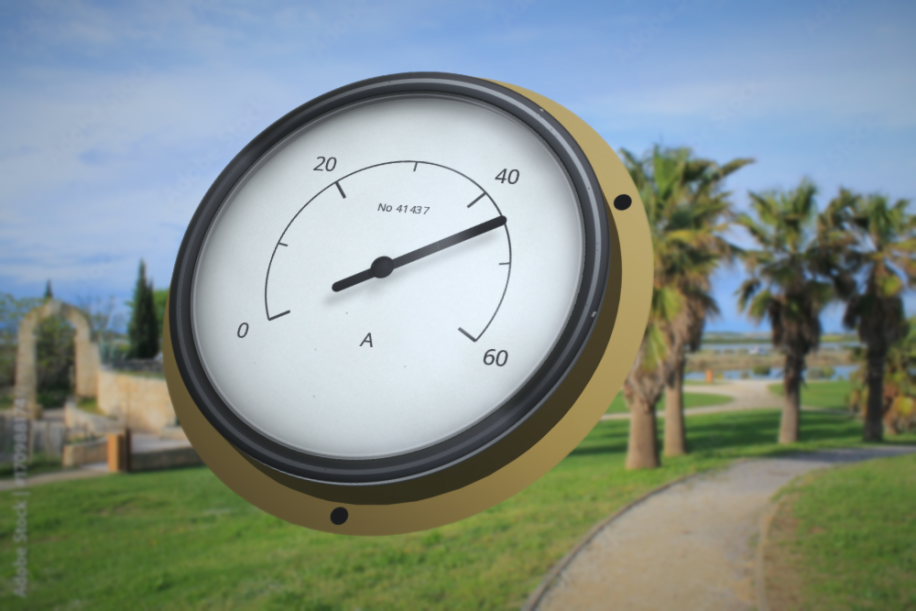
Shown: 45 A
